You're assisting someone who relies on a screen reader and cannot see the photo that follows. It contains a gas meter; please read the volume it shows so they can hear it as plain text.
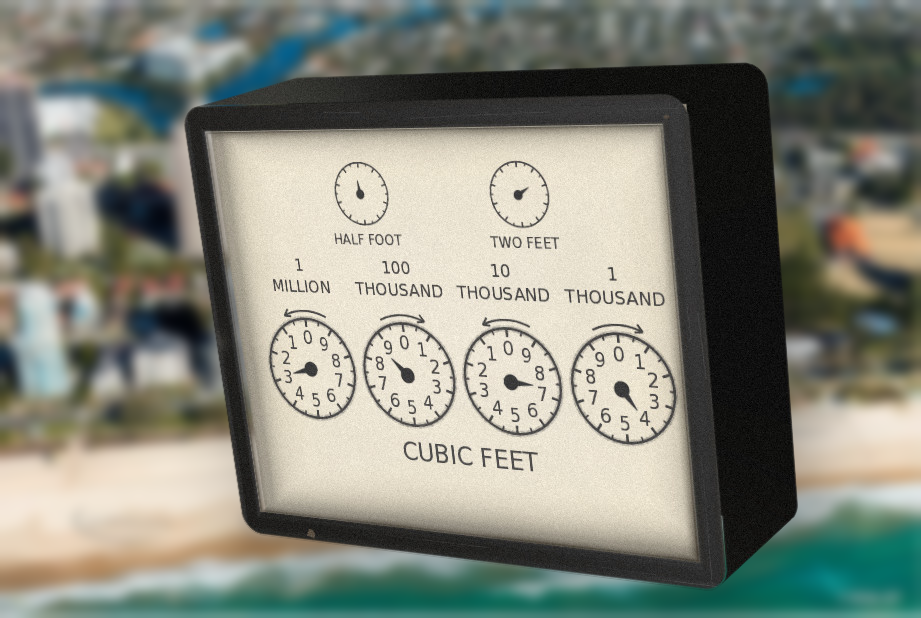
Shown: 287400 ft³
